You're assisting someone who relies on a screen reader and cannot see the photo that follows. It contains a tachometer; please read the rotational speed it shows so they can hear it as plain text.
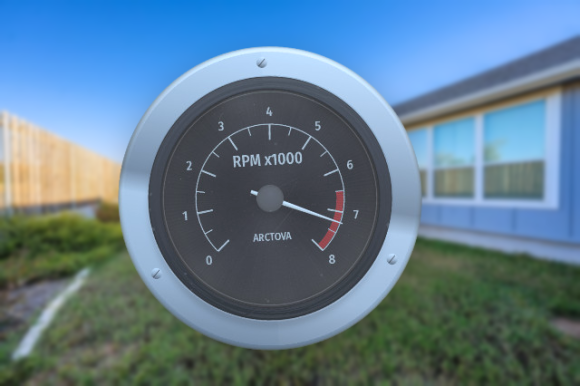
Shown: 7250 rpm
